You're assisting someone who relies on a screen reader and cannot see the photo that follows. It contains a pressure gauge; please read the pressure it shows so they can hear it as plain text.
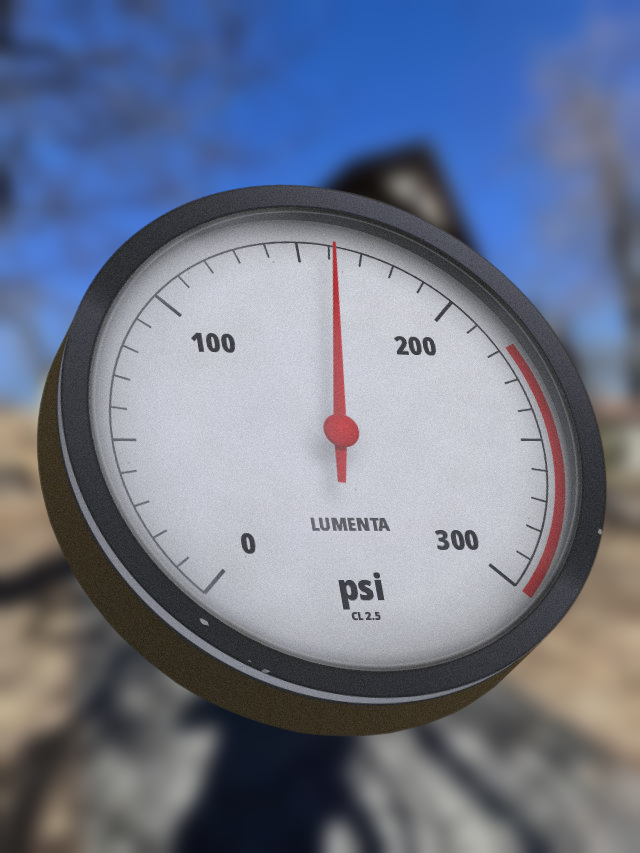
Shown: 160 psi
